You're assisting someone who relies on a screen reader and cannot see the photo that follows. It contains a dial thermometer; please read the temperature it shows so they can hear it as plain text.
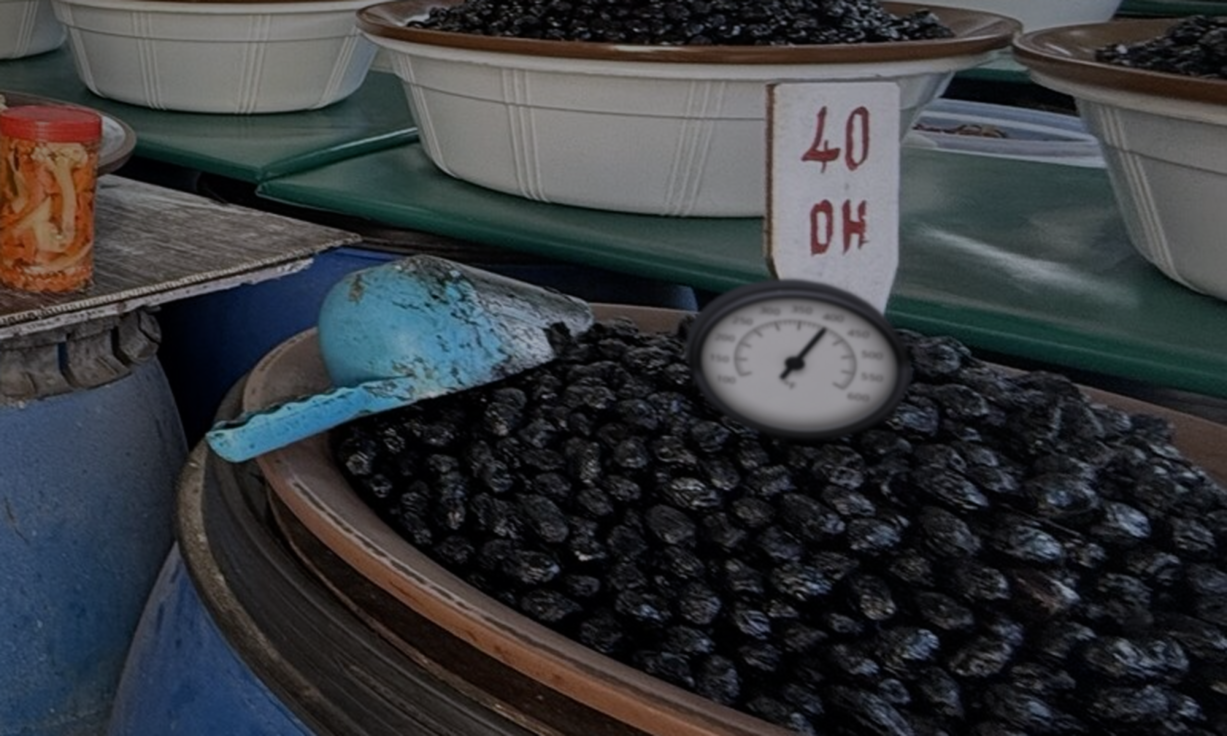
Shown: 400 °F
